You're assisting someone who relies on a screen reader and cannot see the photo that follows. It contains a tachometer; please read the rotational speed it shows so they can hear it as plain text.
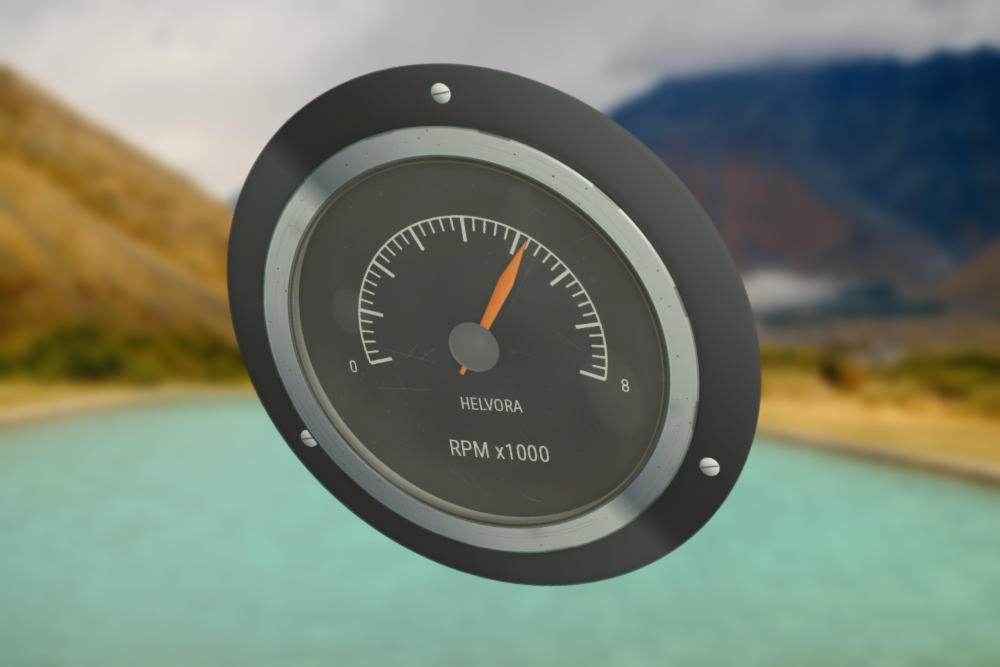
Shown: 5200 rpm
